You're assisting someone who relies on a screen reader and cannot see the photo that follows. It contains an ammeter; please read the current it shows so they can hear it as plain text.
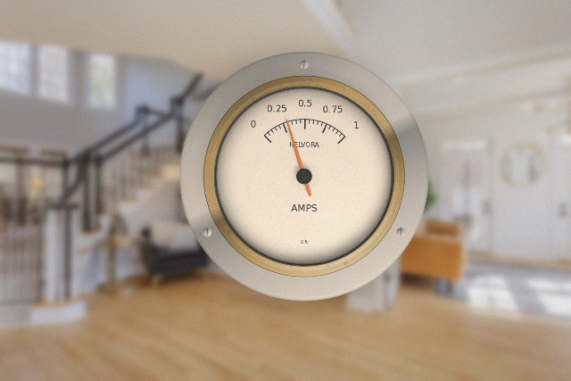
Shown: 0.3 A
